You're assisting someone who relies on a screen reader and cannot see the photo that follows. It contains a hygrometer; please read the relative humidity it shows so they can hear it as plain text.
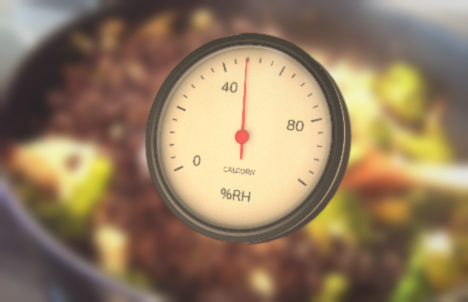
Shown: 48 %
